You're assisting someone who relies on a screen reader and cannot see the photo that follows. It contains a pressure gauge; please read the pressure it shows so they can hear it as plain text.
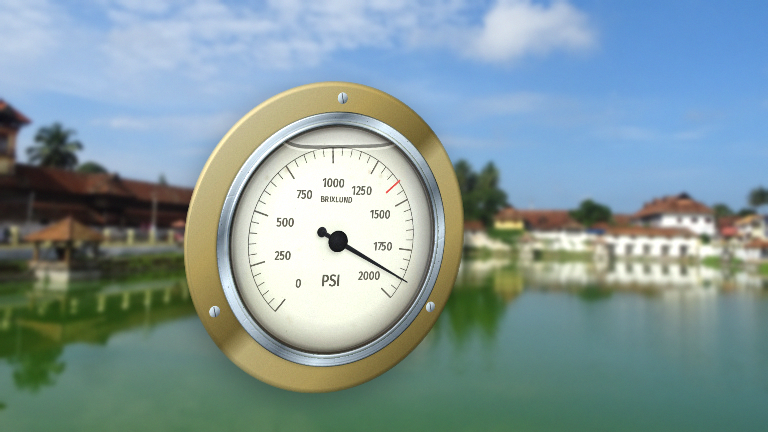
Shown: 1900 psi
